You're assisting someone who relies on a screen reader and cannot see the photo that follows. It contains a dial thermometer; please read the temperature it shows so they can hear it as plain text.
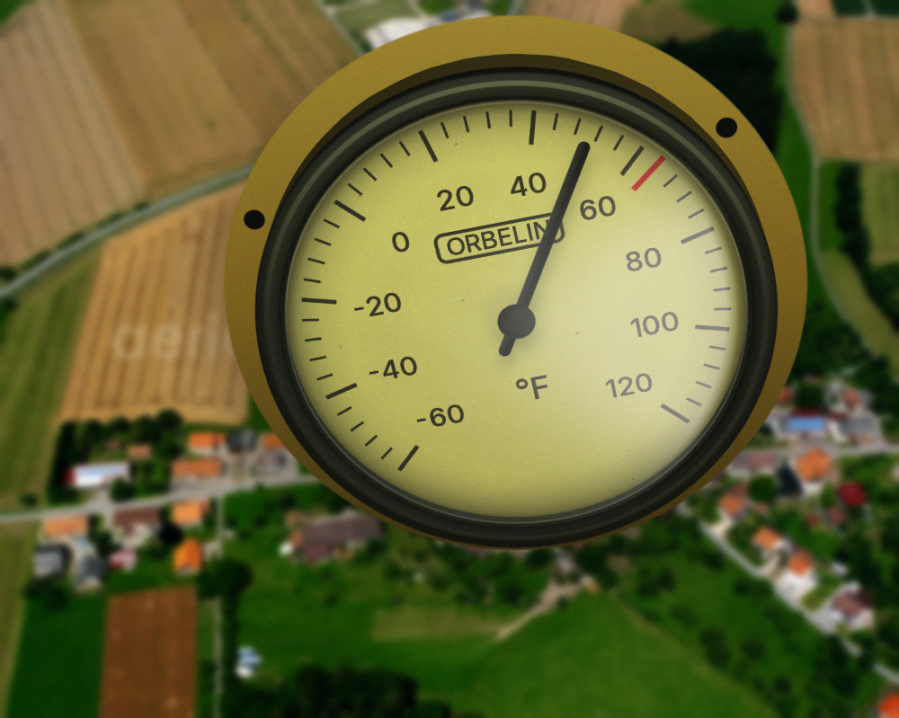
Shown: 50 °F
